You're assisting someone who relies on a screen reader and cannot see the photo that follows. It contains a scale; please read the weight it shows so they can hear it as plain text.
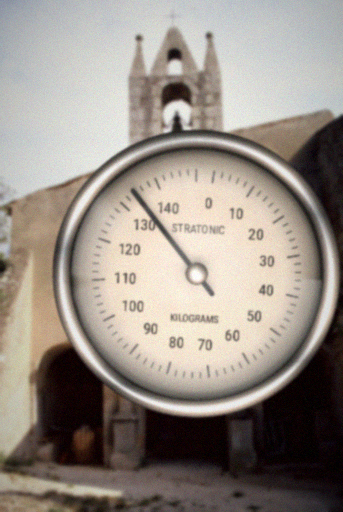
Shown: 134 kg
